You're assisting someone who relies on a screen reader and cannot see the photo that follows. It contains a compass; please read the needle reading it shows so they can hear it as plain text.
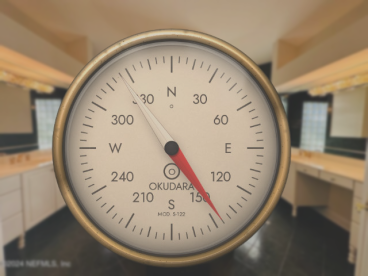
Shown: 145 °
